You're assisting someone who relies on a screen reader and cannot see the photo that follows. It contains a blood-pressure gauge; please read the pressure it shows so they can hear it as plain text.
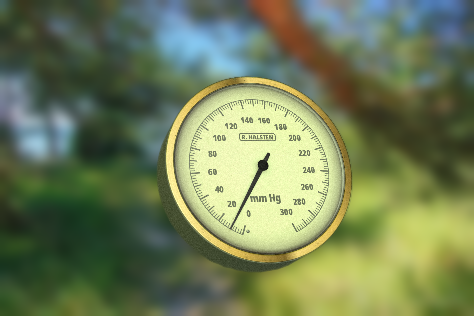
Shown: 10 mmHg
